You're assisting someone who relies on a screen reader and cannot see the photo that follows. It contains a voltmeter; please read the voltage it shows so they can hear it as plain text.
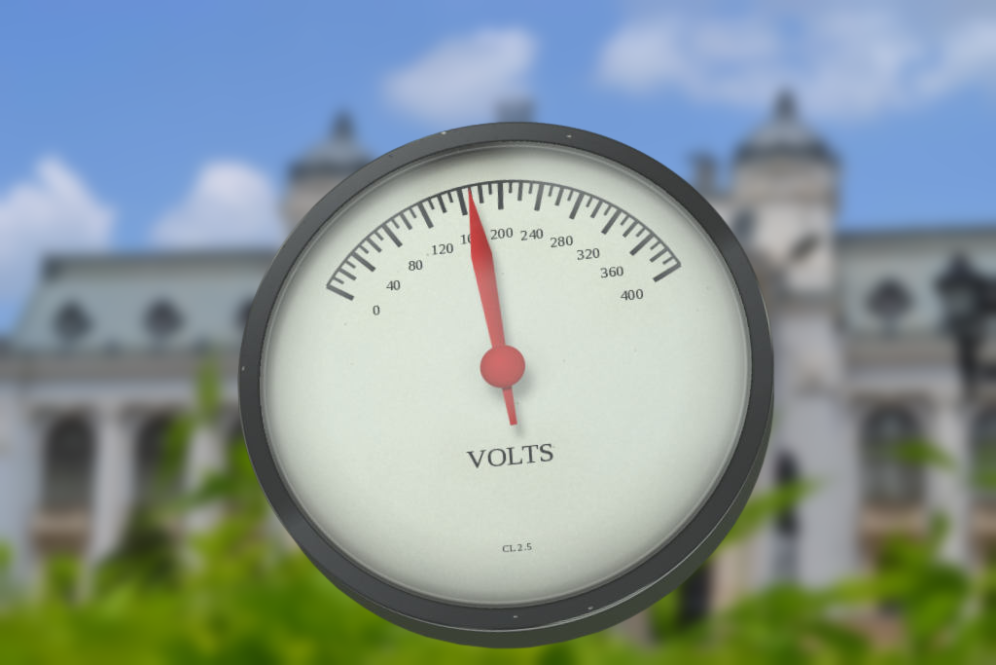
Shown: 170 V
